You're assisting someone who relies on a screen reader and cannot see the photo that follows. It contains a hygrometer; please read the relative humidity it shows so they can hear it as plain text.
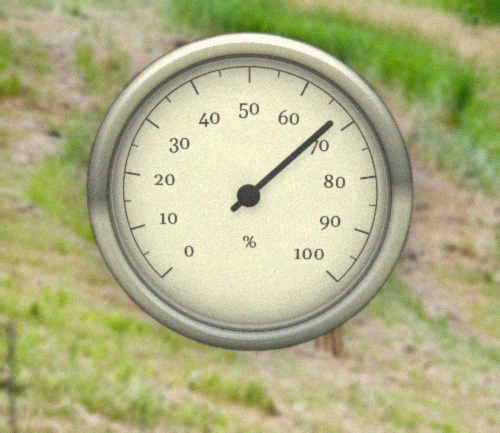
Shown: 67.5 %
